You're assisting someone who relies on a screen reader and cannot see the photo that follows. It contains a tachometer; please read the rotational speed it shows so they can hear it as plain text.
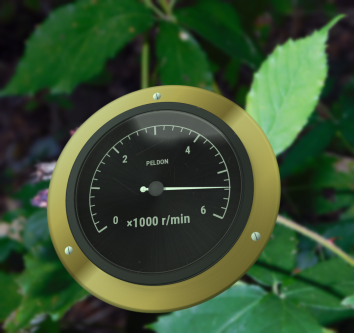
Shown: 5400 rpm
